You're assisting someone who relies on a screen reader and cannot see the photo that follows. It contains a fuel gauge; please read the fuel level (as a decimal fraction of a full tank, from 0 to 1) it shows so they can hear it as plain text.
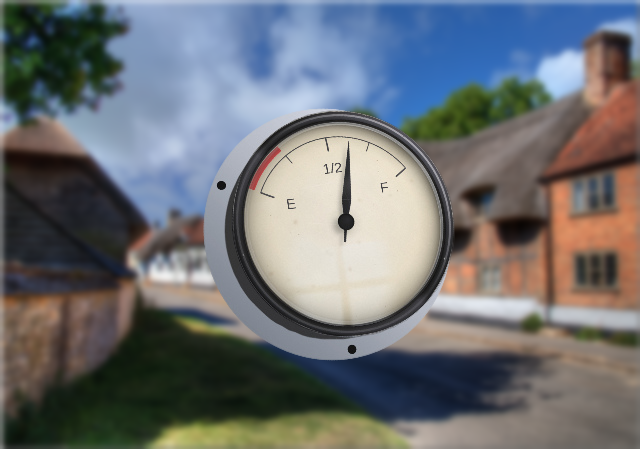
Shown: 0.625
